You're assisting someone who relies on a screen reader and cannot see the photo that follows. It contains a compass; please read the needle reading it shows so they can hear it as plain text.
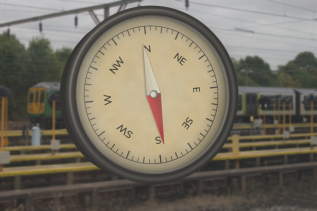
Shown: 175 °
